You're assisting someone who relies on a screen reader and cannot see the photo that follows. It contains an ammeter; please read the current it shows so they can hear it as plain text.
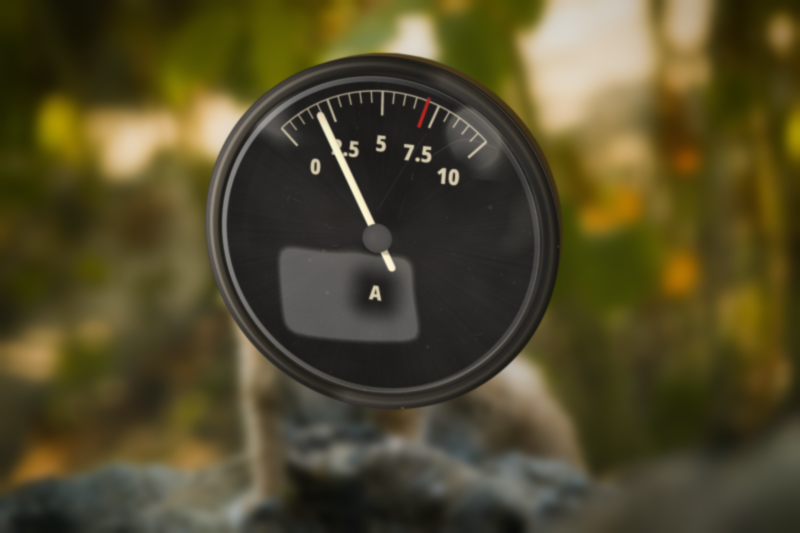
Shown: 2 A
